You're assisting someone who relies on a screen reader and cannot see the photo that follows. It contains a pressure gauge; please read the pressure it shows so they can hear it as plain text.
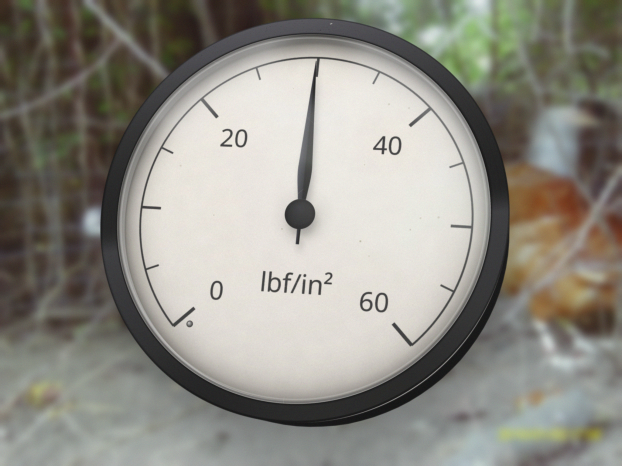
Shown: 30 psi
